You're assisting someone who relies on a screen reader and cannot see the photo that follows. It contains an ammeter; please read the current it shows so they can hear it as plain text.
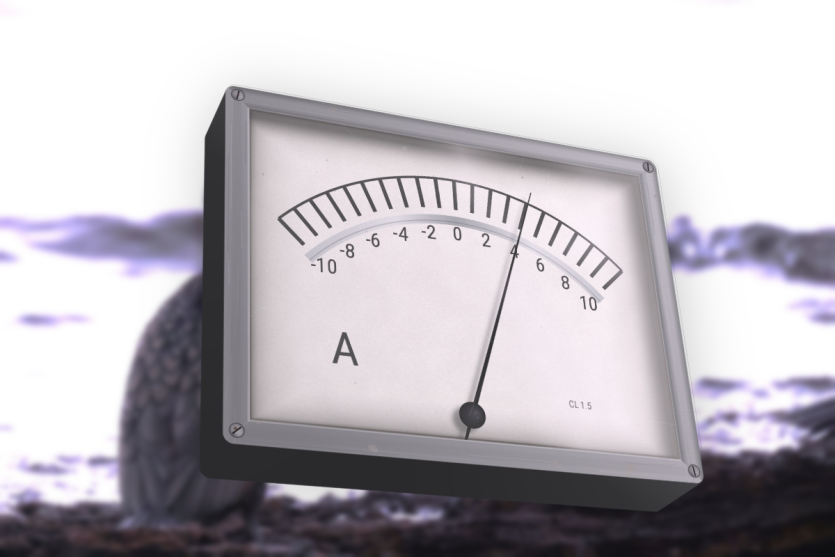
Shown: 4 A
